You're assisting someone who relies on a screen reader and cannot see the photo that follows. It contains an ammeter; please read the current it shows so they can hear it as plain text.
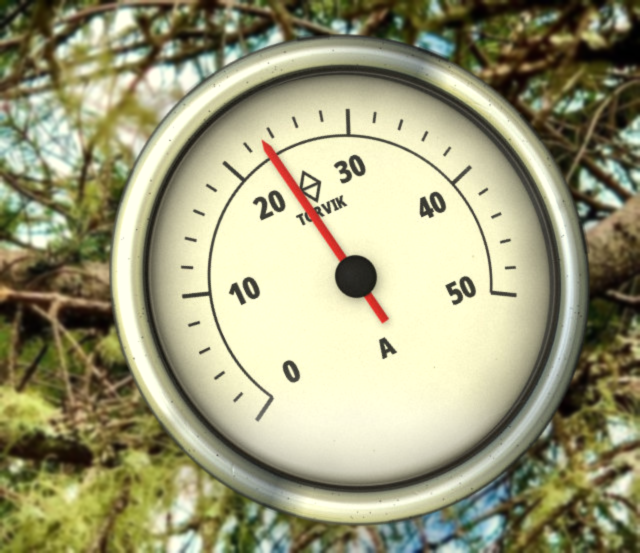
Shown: 23 A
